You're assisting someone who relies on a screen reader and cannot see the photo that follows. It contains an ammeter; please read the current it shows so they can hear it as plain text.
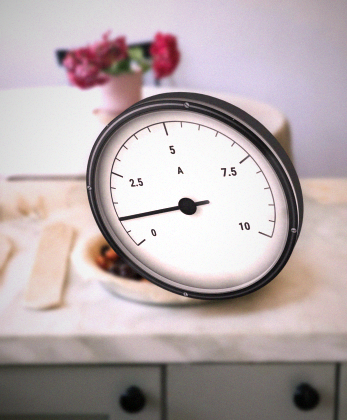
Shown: 1 A
